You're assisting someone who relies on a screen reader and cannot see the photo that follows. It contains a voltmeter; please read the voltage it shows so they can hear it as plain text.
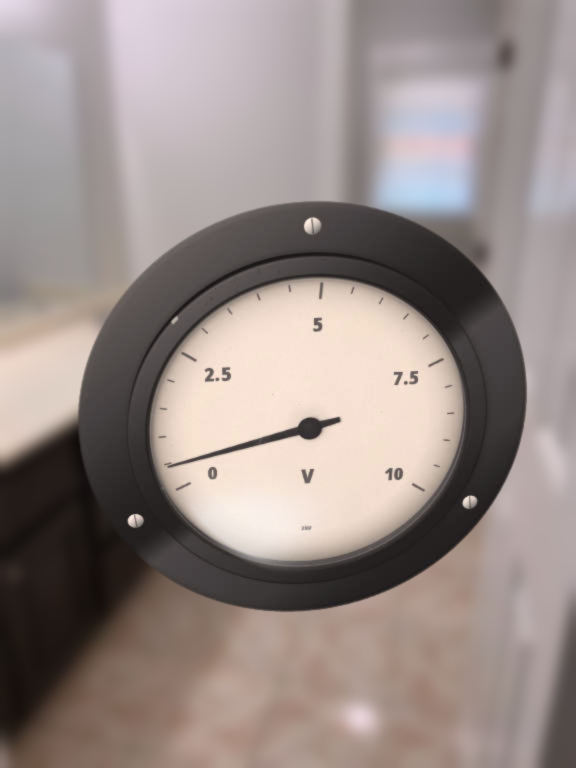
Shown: 0.5 V
